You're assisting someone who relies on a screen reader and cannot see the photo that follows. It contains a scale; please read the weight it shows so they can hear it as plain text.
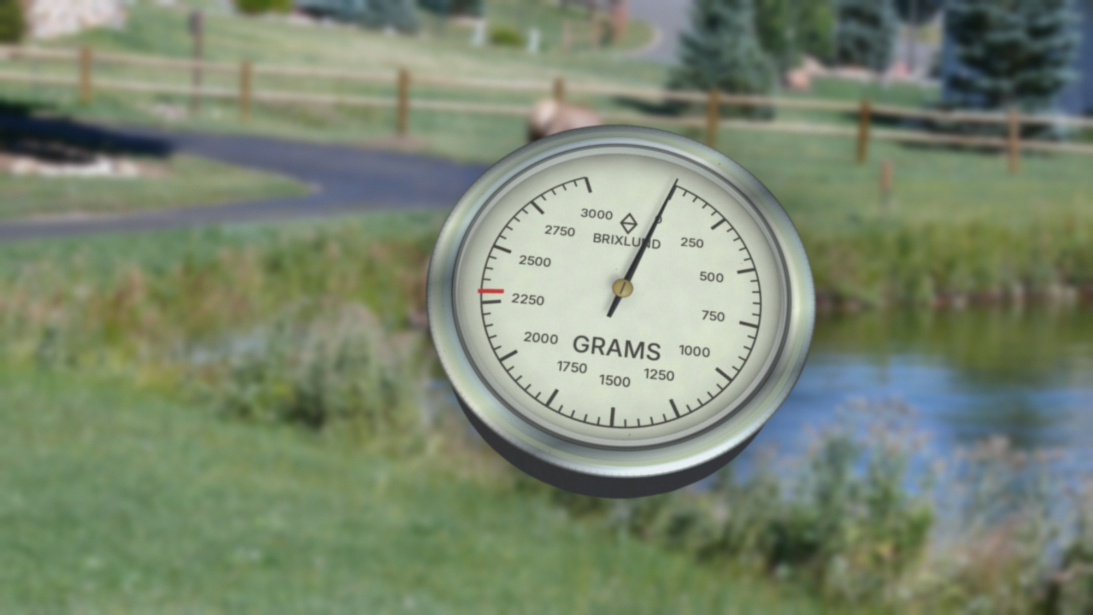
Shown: 0 g
